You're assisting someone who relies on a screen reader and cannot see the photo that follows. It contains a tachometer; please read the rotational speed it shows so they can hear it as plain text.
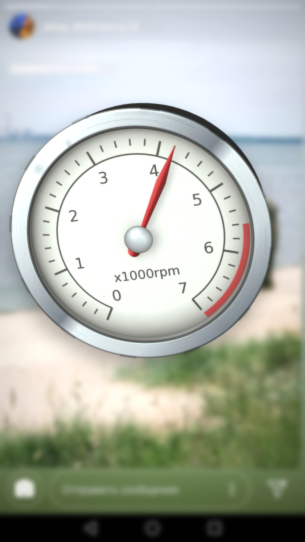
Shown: 4200 rpm
